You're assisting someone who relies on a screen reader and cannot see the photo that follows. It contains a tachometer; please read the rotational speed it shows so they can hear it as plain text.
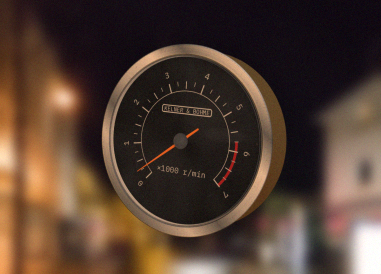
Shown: 250 rpm
